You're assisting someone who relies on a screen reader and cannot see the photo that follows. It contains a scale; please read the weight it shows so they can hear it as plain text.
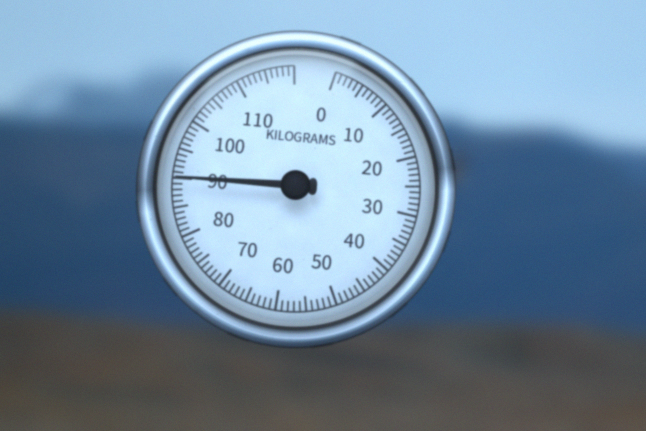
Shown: 90 kg
